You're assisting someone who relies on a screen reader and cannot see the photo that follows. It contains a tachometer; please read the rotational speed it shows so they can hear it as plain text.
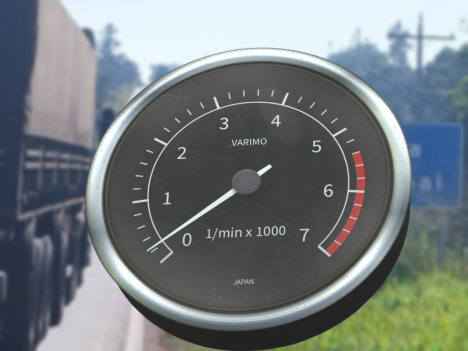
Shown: 200 rpm
